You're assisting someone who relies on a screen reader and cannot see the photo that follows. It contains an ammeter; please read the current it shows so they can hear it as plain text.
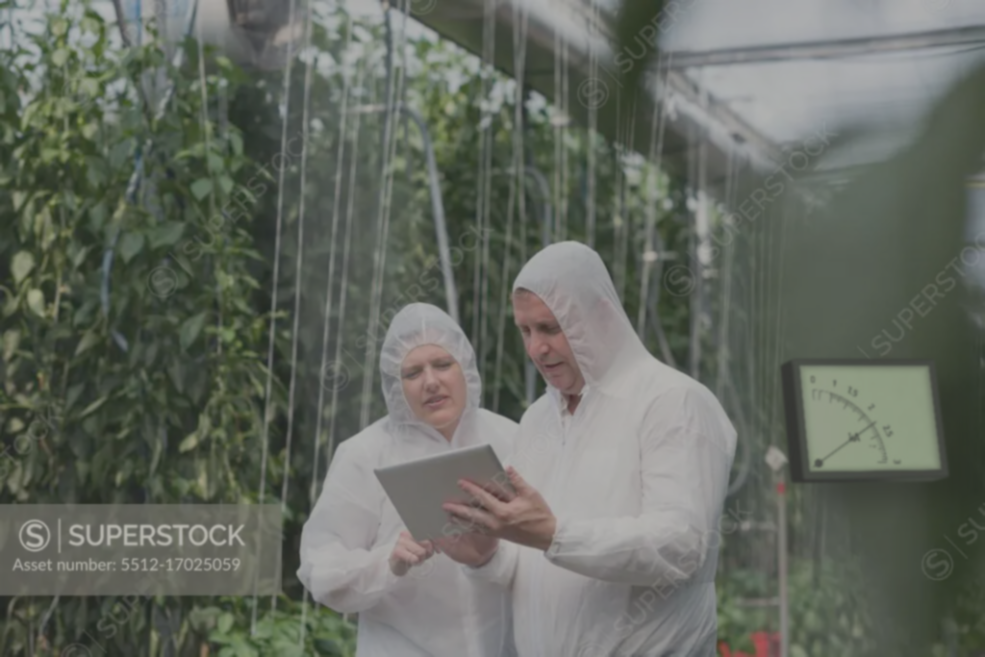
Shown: 2.25 kA
